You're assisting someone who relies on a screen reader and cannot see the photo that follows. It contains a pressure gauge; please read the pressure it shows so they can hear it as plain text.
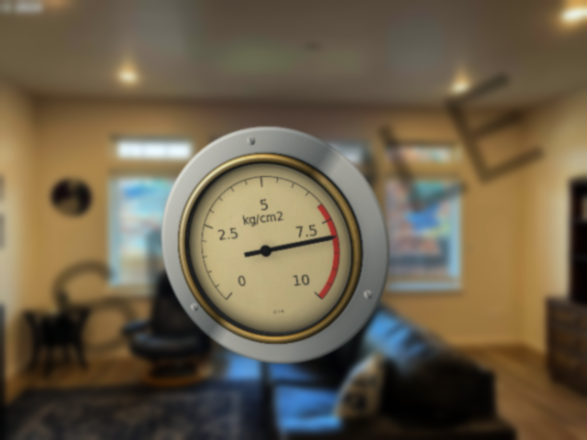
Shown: 8 kg/cm²
